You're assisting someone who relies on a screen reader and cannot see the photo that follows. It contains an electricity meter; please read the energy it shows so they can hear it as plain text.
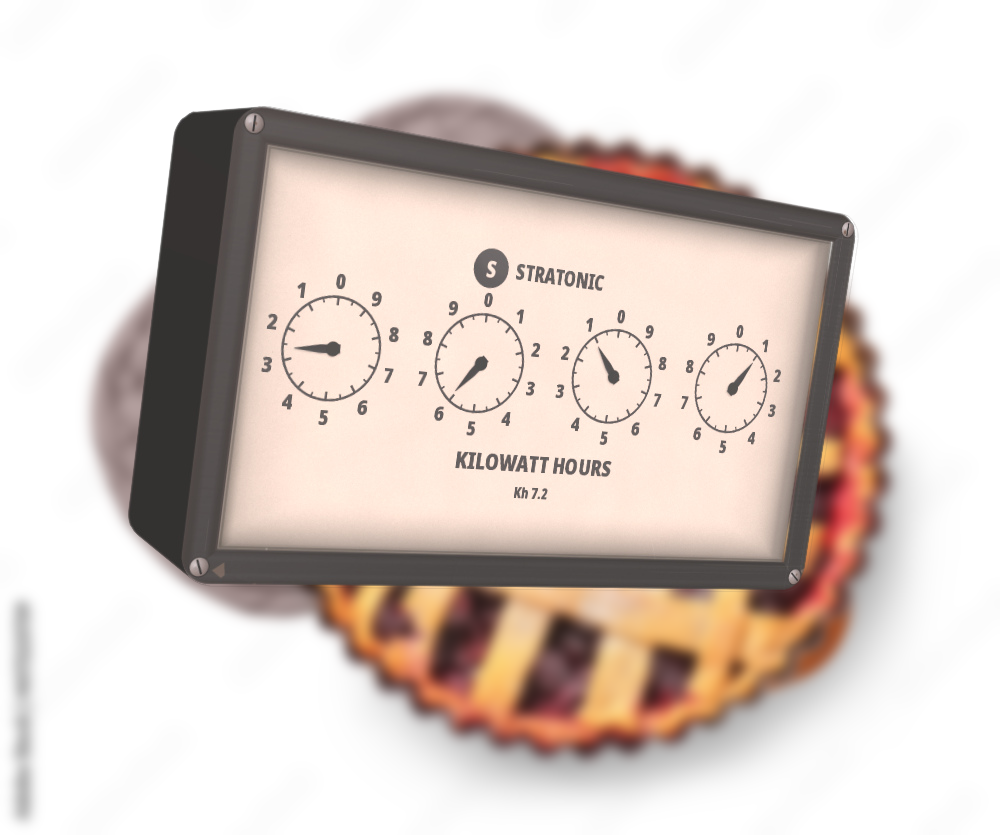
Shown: 2611 kWh
